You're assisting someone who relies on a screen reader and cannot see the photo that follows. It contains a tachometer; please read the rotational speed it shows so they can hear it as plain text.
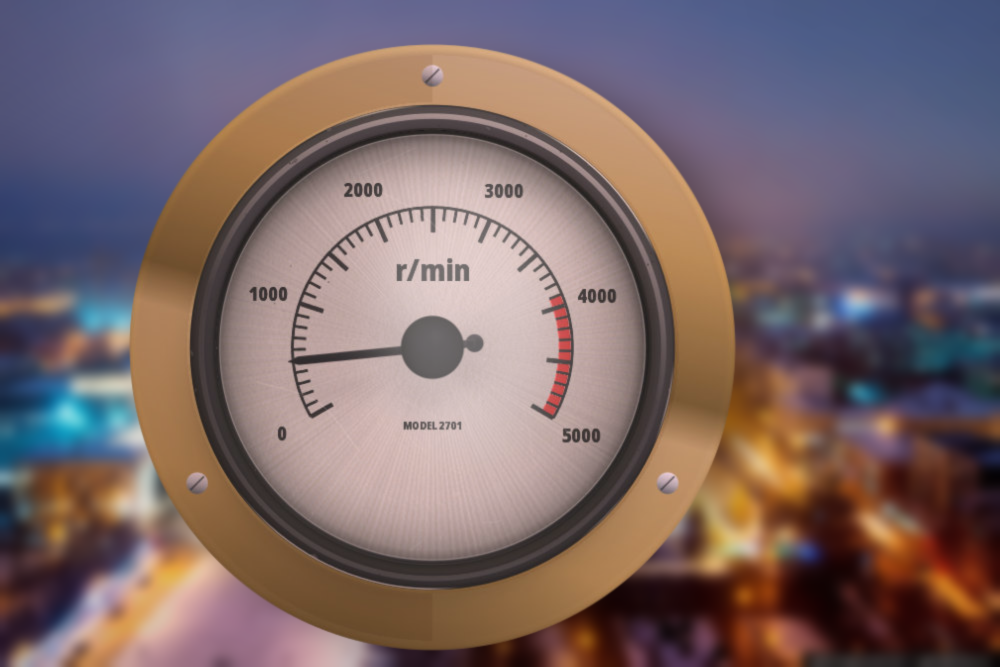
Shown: 500 rpm
